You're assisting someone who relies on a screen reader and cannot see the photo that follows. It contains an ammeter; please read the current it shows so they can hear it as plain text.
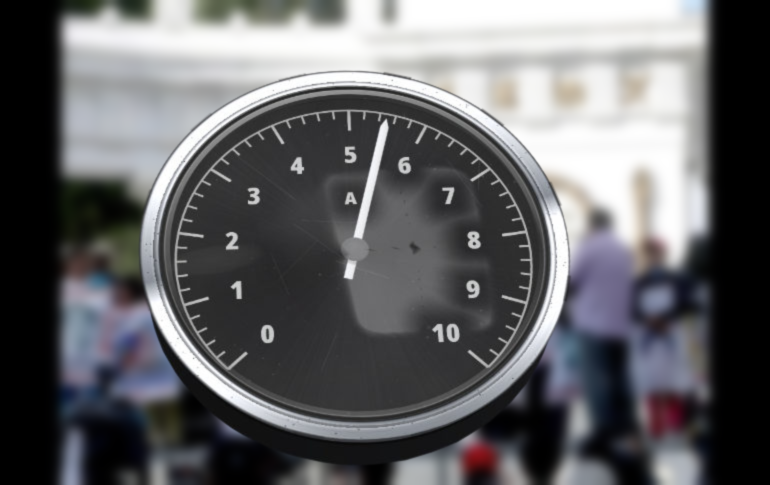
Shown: 5.5 A
